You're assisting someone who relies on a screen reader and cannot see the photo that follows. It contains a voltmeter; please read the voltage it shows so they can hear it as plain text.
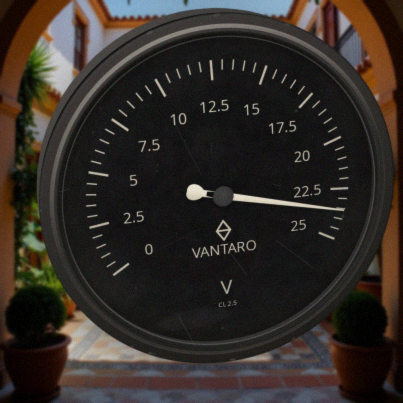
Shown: 23.5 V
